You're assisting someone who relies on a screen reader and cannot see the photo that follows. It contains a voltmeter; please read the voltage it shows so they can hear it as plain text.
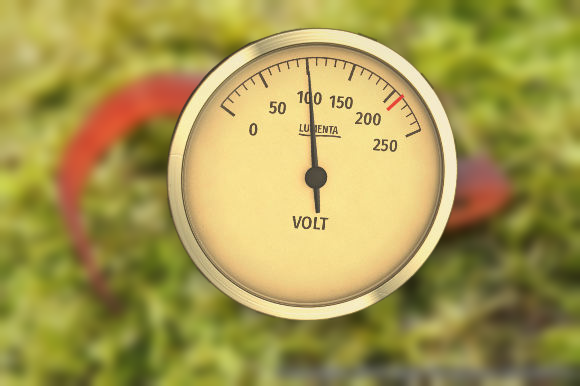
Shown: 100 V
